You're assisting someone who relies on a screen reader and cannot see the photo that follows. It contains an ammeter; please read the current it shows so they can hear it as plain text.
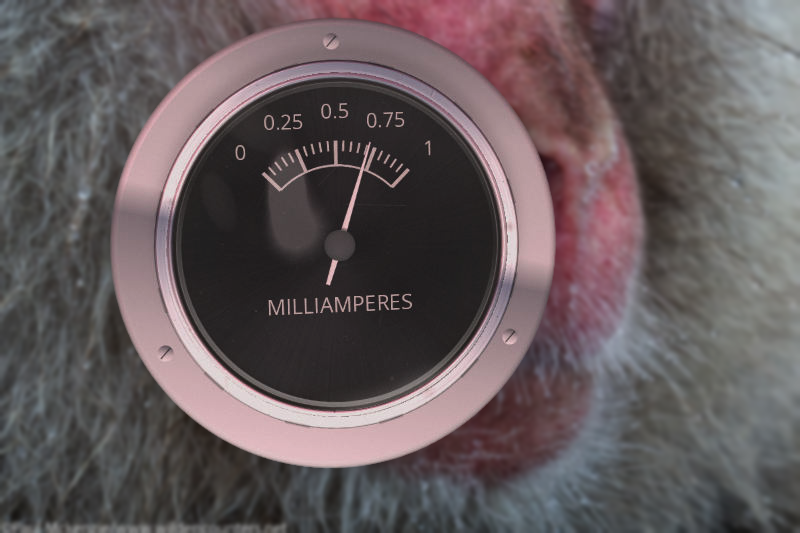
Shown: 0.7 mA
